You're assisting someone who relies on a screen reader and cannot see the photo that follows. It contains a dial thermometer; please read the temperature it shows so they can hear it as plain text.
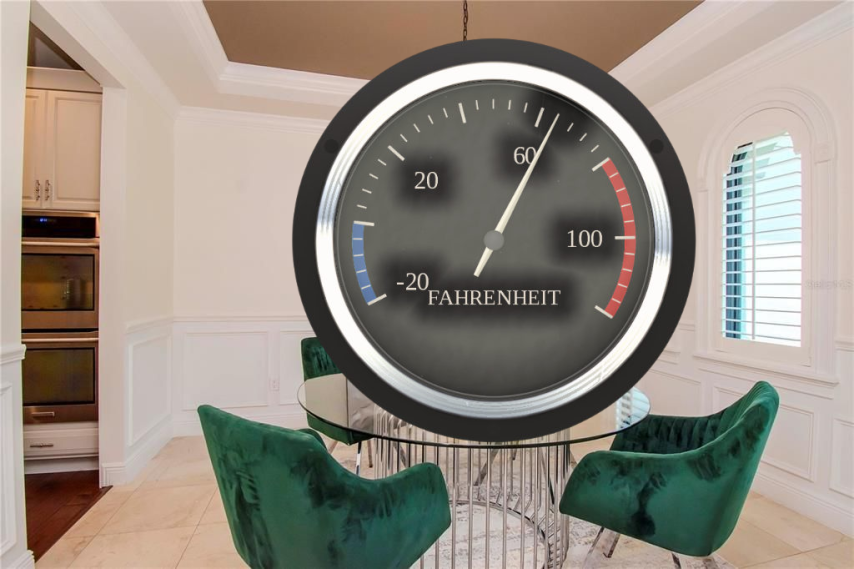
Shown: 64 °F
